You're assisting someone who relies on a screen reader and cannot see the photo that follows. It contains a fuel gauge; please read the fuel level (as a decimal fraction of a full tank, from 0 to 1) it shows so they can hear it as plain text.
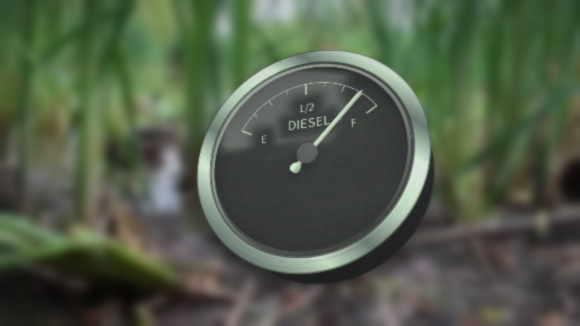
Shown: 0.875
